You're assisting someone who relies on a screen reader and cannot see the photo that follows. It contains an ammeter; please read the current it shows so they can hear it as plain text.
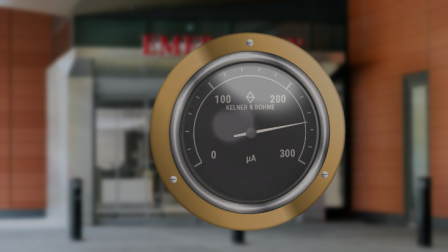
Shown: 250 µA
